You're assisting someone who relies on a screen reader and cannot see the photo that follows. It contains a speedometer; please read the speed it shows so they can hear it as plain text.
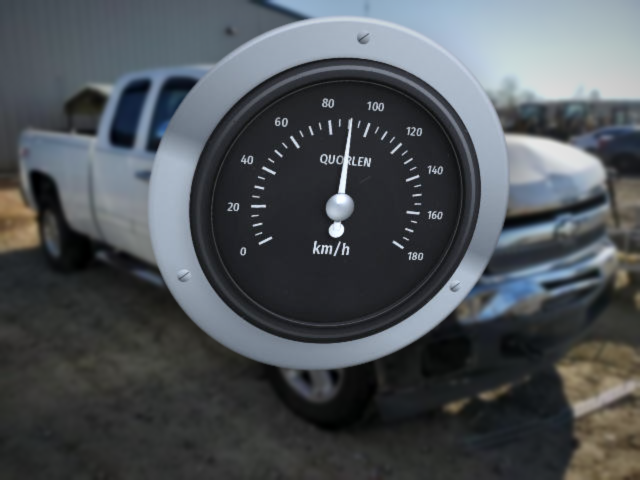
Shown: 90 km/h
